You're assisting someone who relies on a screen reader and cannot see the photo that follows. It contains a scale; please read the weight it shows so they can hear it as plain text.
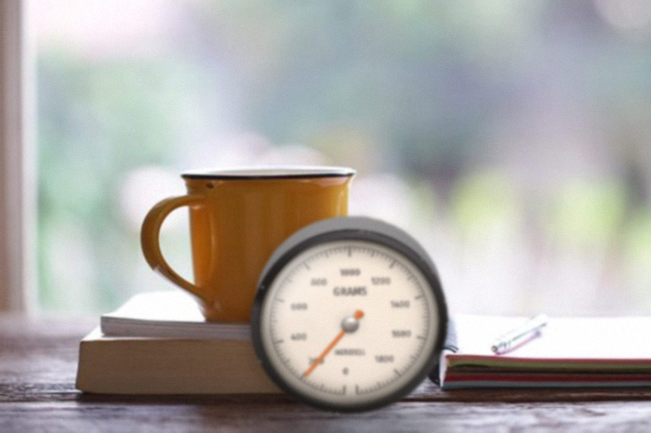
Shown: 200 g
